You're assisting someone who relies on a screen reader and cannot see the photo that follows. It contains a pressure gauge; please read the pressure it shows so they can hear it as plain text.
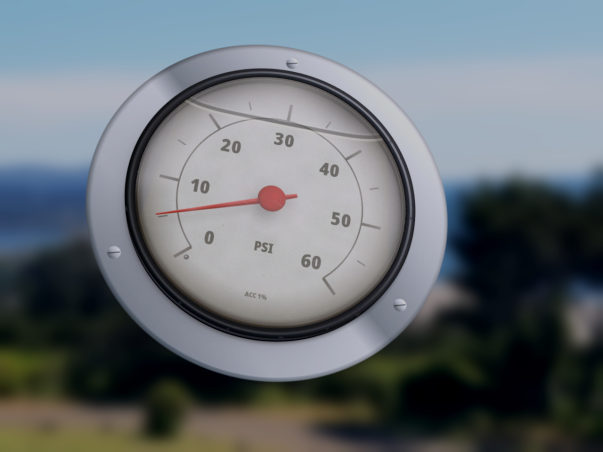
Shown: 5 psi
